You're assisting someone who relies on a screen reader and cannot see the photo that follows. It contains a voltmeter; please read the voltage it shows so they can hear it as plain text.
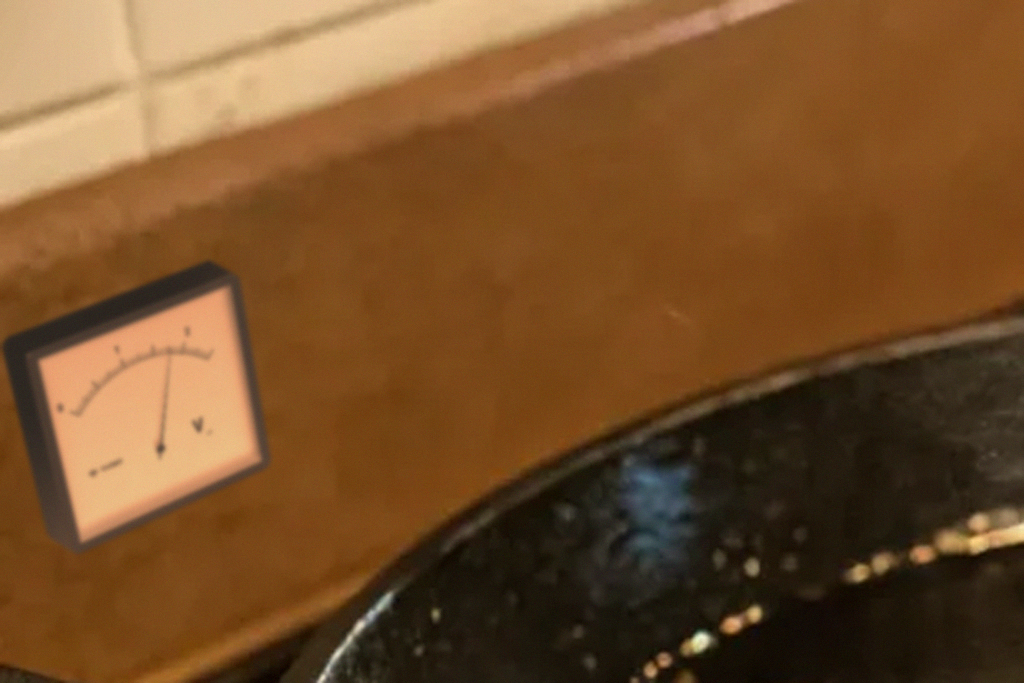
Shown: 1.75 V
